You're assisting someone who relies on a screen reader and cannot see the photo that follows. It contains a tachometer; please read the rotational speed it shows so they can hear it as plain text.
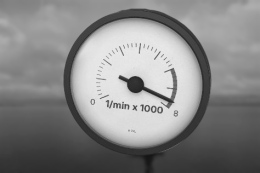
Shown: 7600 rpm
